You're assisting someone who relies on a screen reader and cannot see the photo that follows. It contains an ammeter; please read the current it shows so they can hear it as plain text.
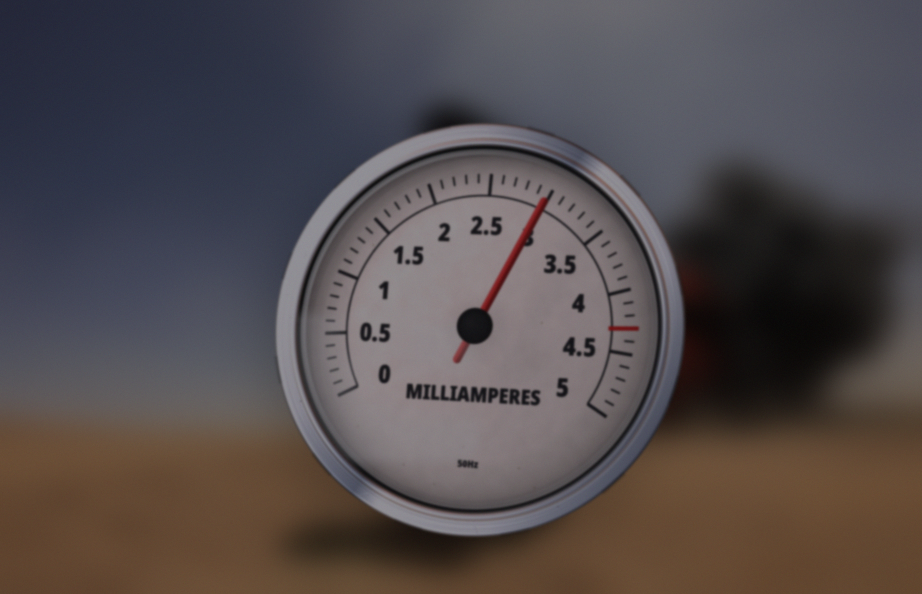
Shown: 3 mA
